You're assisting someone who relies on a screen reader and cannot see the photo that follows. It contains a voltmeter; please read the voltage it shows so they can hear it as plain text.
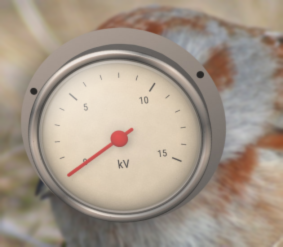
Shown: 0 kV
